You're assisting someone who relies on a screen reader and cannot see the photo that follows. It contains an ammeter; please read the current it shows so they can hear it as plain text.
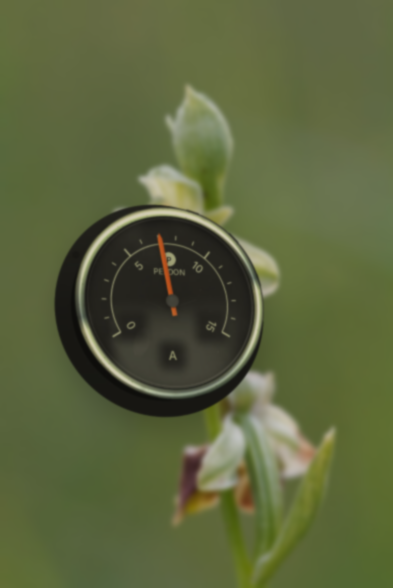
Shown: 7 A
